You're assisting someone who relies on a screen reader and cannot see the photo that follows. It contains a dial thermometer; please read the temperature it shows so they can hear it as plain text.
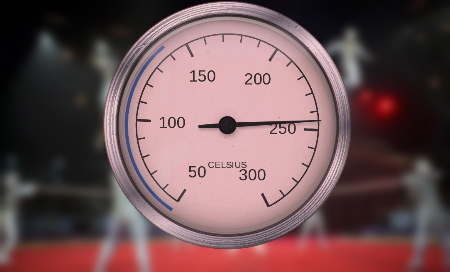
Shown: 245 °C
